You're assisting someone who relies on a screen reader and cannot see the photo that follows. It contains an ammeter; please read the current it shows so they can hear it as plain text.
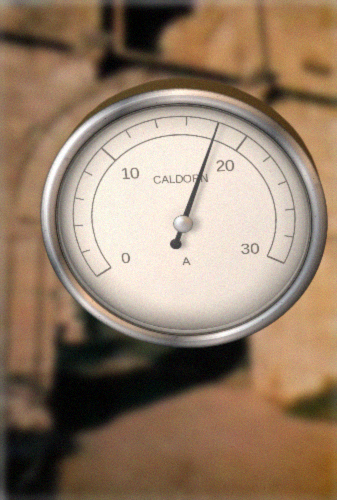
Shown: 18 A
